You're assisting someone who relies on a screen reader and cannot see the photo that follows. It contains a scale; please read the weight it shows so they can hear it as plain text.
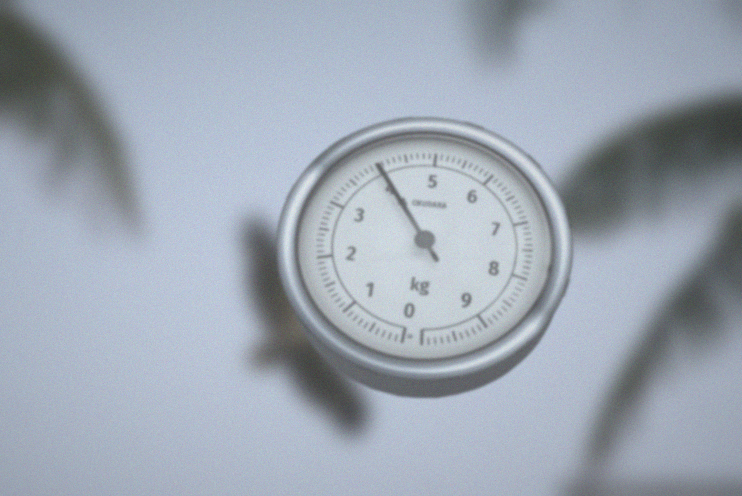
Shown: 4 kg
